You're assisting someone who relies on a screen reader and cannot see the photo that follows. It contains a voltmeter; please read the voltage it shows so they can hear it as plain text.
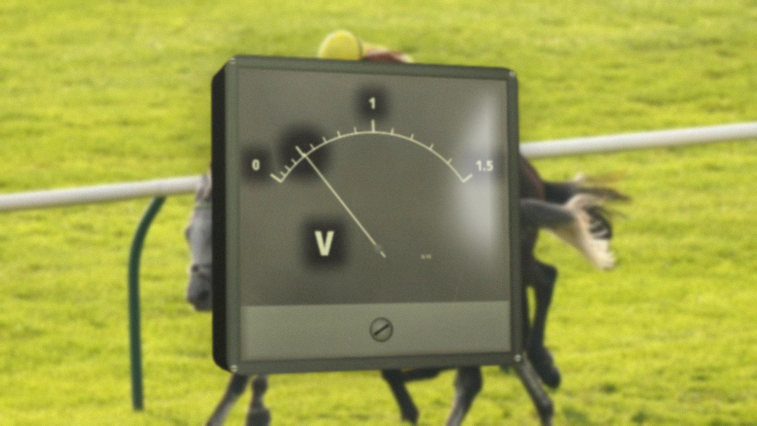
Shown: 0.5 V
